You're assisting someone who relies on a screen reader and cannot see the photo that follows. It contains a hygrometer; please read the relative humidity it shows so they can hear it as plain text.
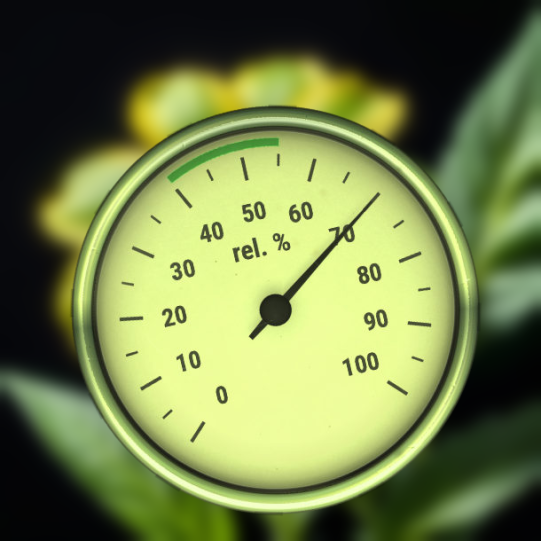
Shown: 70 %
